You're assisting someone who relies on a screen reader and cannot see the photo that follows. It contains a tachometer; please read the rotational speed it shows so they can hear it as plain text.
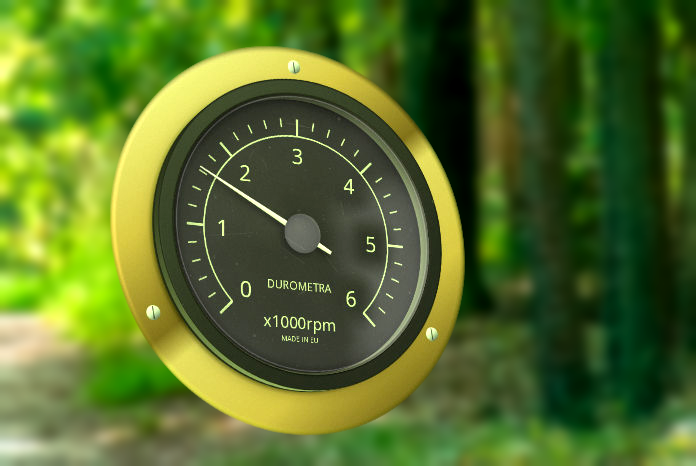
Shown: 1600 rpm
